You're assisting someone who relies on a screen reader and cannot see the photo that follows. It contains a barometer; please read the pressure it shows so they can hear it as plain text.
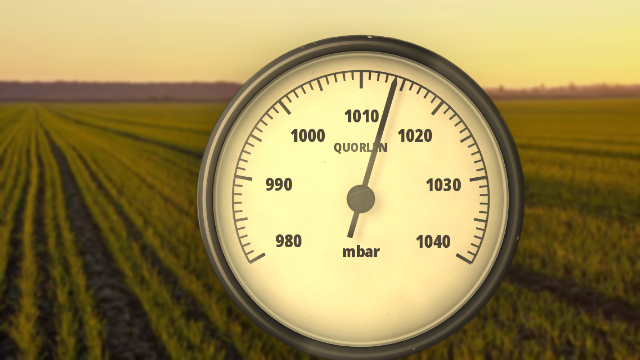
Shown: 1014 mbar
